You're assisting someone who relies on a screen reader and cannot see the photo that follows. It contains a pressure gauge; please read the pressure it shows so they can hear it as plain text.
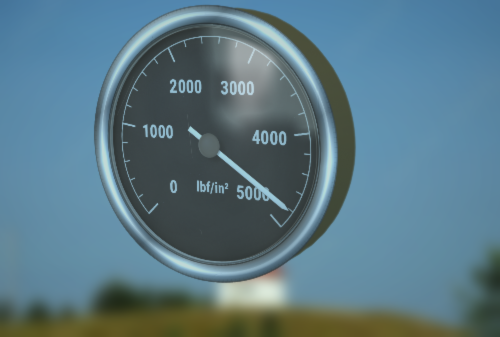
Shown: 4800 psi
